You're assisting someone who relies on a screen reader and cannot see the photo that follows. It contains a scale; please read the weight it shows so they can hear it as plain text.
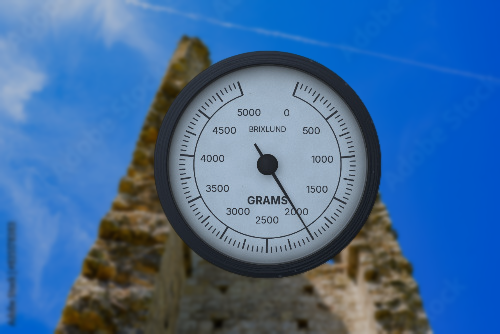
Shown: 2000 g
